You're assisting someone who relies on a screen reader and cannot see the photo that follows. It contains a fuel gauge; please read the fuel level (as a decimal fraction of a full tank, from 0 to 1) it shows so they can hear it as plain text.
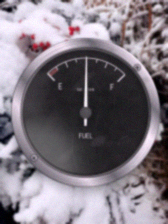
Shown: 0.5
